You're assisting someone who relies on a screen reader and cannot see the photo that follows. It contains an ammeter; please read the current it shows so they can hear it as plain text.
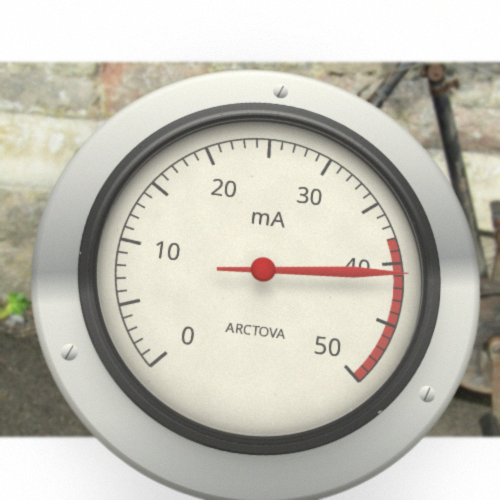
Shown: 41 mA
